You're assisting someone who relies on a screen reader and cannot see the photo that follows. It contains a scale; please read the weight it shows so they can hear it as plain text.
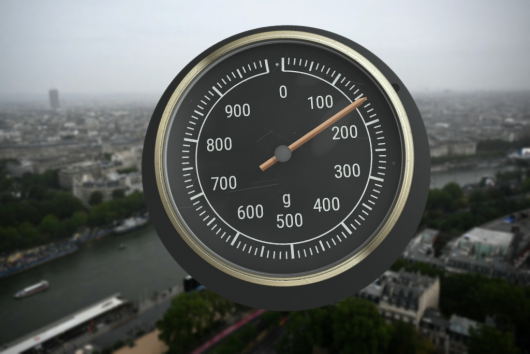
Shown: 160 g
